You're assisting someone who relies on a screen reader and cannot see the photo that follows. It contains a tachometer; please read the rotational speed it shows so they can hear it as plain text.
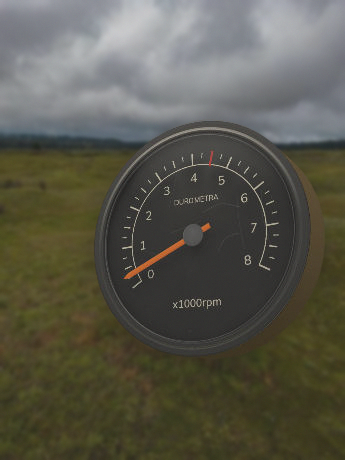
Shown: 250 rpm
